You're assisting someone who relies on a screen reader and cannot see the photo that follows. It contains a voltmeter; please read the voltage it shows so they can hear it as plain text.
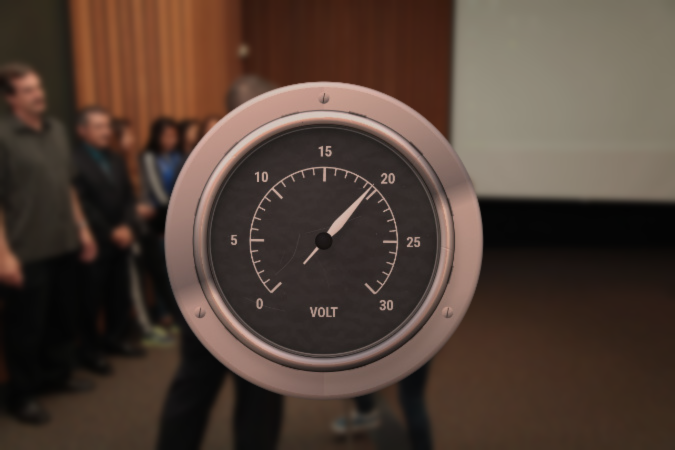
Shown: 19.5 V
